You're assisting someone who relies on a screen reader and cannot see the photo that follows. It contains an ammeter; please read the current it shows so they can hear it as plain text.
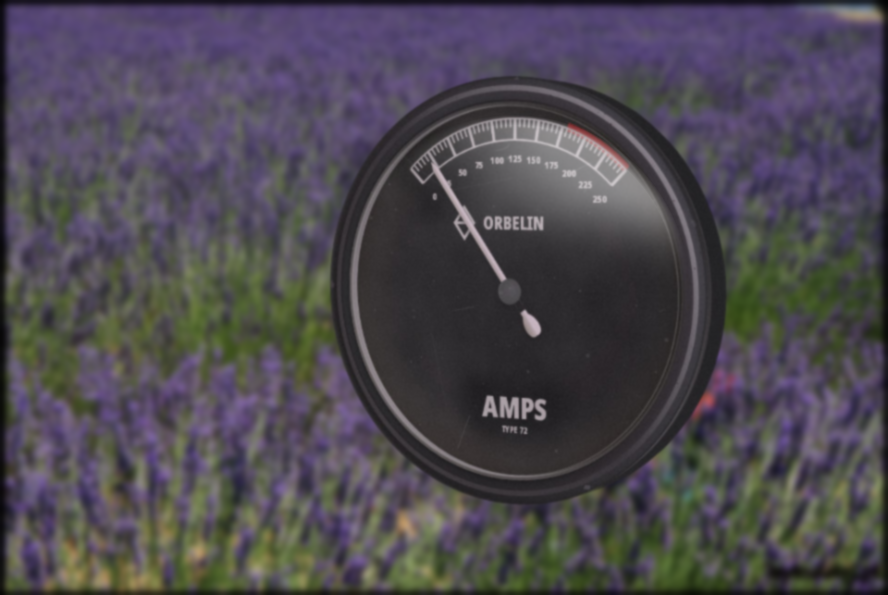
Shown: 25 A
